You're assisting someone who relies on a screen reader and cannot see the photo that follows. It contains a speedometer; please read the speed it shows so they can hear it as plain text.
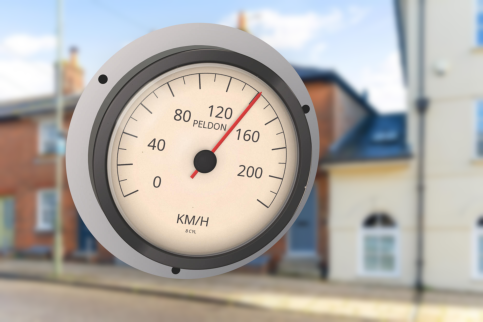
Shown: 140 km/h
